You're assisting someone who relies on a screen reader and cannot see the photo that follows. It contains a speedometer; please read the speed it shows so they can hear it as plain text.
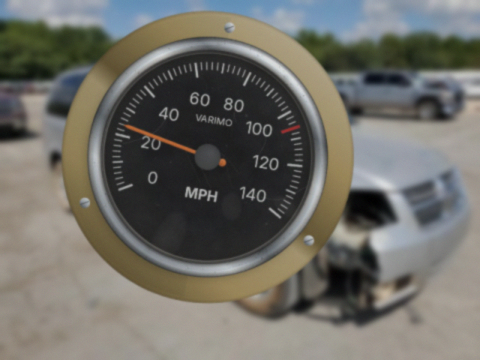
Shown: 24 mph
